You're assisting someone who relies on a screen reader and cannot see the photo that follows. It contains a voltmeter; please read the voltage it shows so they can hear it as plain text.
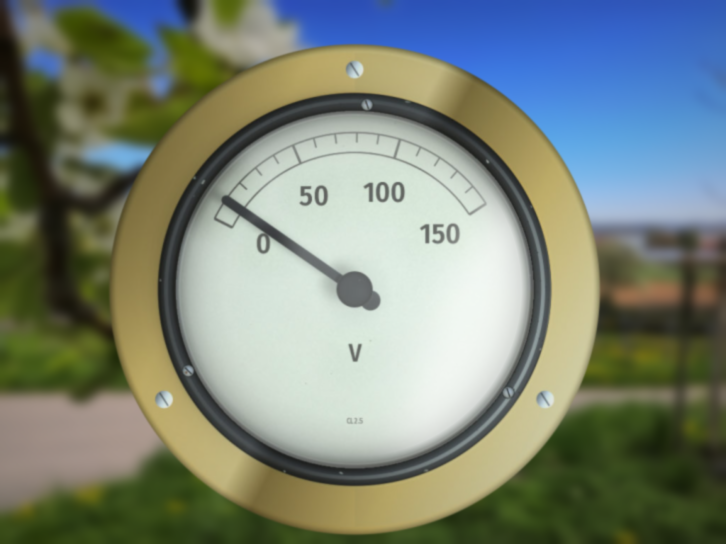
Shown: 10 V
